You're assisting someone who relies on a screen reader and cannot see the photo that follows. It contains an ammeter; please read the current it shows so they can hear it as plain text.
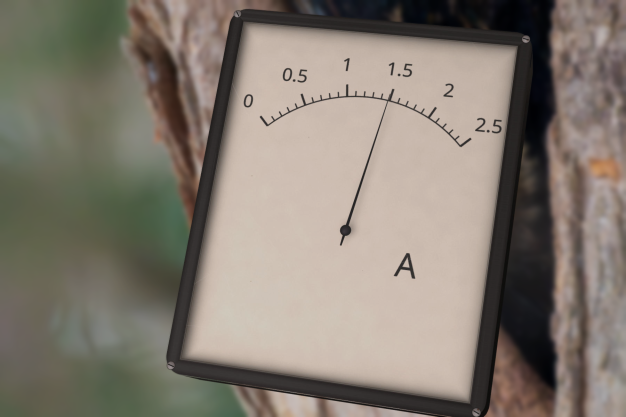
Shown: 1.5 A
